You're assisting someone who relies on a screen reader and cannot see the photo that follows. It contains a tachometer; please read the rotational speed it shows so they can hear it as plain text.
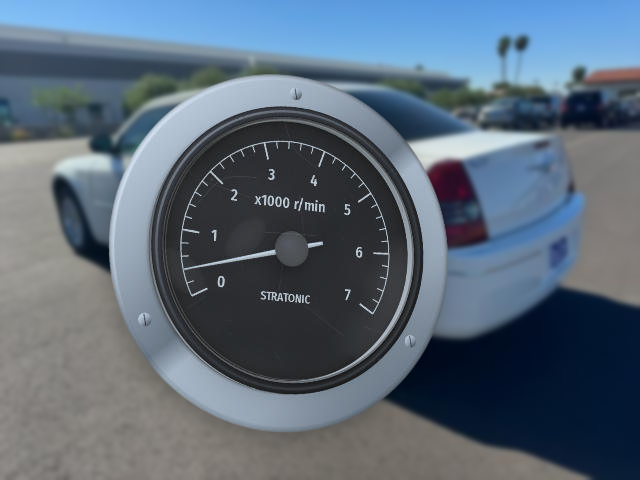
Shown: 400 rpm
